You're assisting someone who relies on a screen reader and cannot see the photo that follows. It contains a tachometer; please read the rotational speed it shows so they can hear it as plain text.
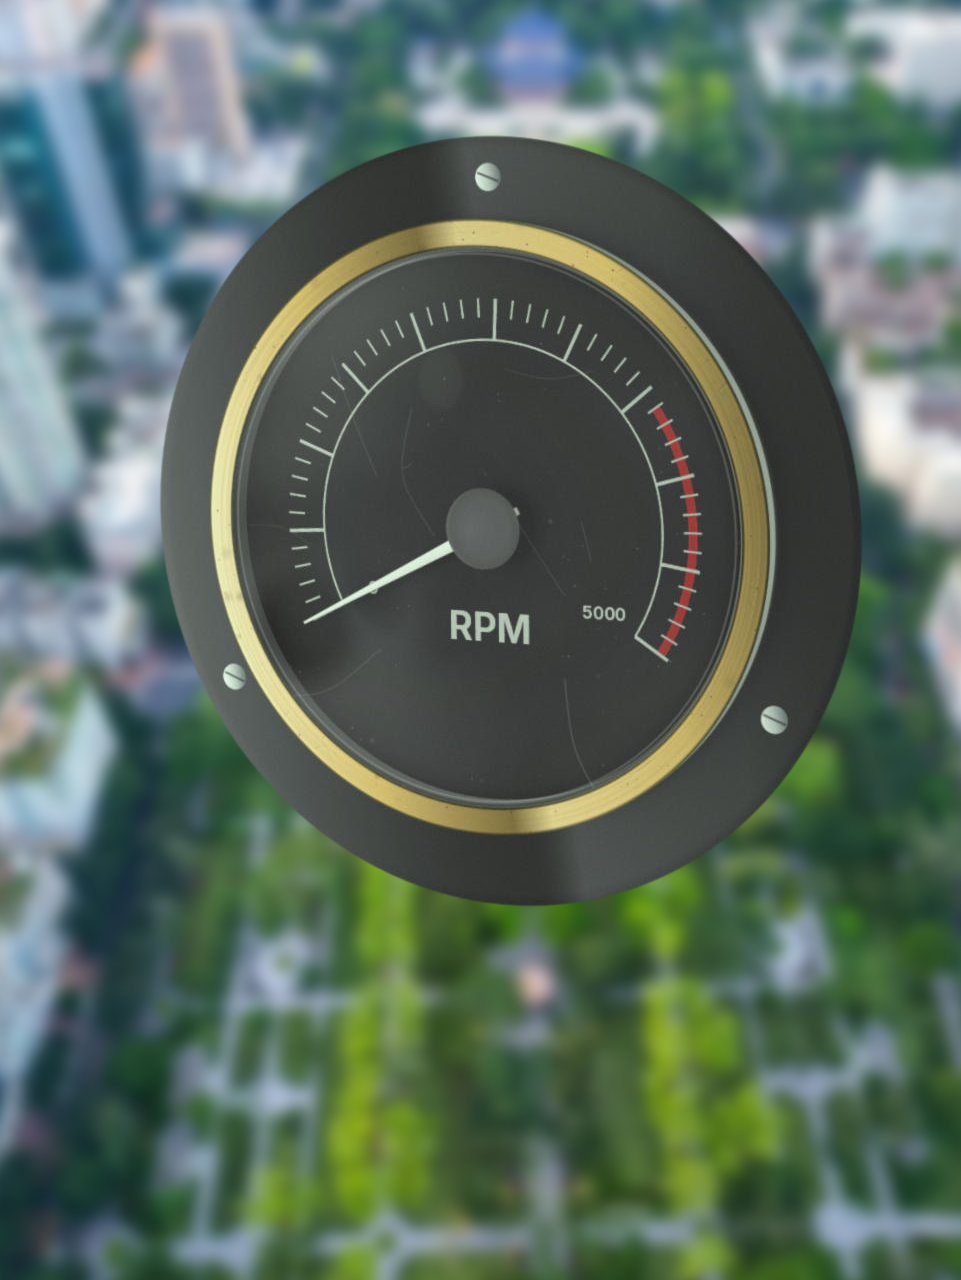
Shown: 0 rpm
